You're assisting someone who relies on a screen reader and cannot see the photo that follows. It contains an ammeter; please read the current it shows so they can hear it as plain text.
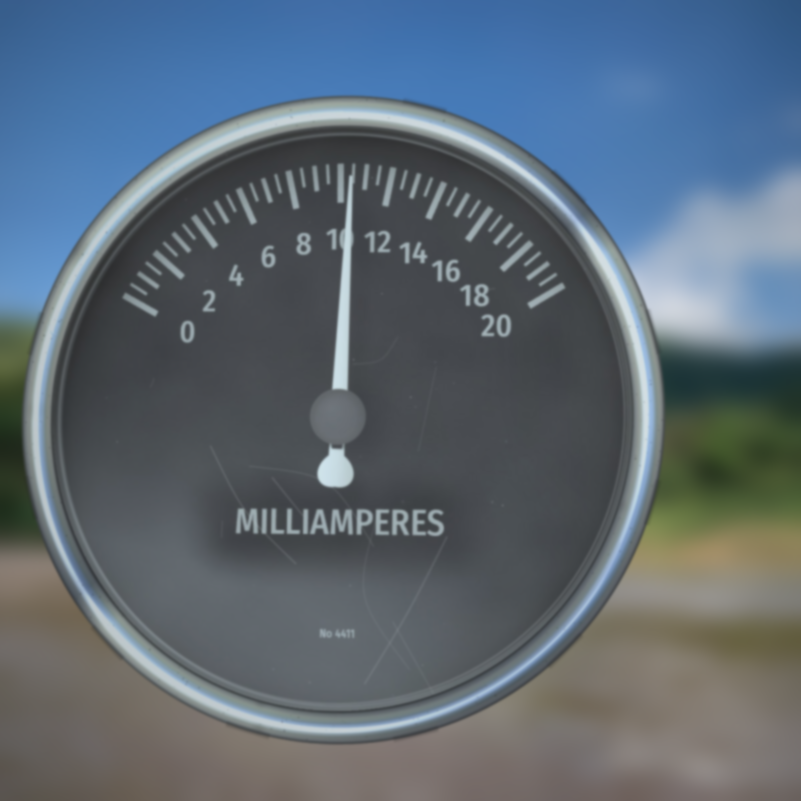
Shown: 10.5 mA
